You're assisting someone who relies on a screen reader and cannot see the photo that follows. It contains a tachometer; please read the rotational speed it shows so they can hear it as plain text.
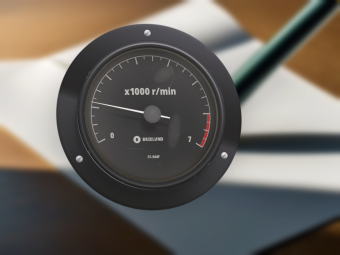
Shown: 1125 rpm
